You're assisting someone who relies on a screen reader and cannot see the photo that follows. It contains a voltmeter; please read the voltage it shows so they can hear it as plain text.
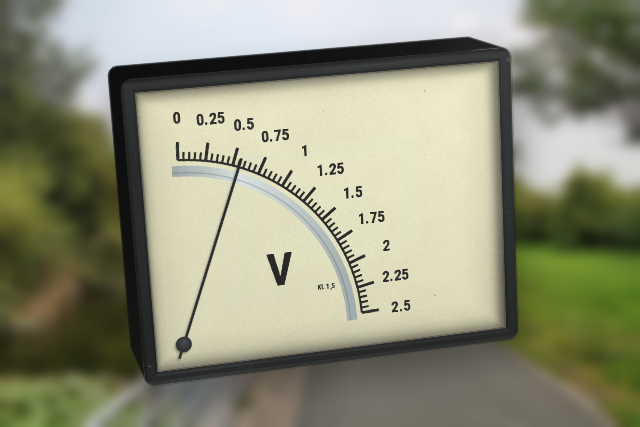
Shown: 0.55 V
